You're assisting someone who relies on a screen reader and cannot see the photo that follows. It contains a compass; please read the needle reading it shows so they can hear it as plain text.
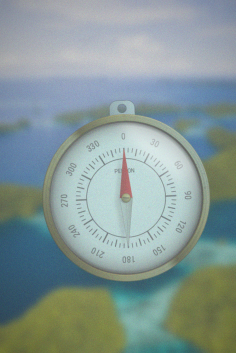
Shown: 0 °
